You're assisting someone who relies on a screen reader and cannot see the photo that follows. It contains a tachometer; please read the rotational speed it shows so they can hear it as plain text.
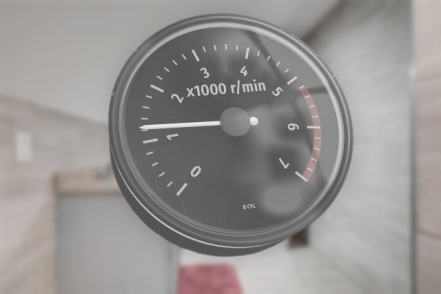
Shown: 1200 rpm
